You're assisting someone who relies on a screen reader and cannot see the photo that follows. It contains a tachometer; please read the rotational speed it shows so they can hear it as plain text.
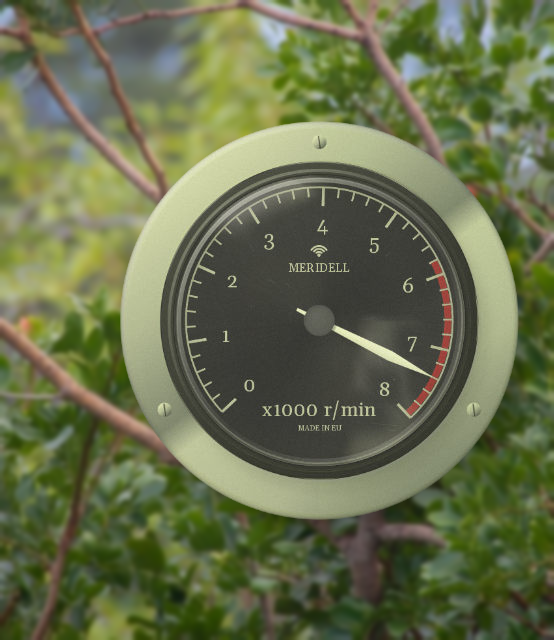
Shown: 7400 rpm
